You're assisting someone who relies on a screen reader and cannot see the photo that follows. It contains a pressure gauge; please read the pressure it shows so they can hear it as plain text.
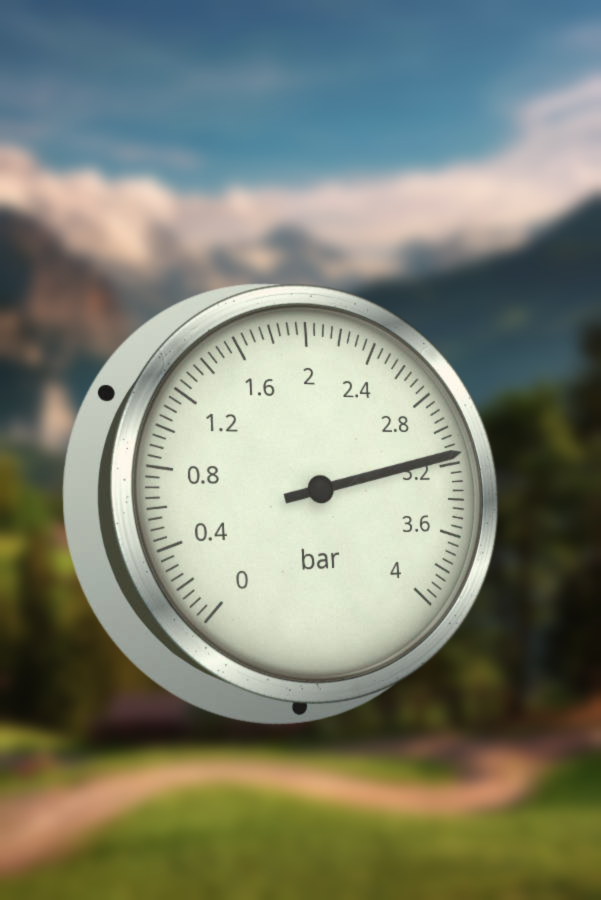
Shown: 3.15 bar
